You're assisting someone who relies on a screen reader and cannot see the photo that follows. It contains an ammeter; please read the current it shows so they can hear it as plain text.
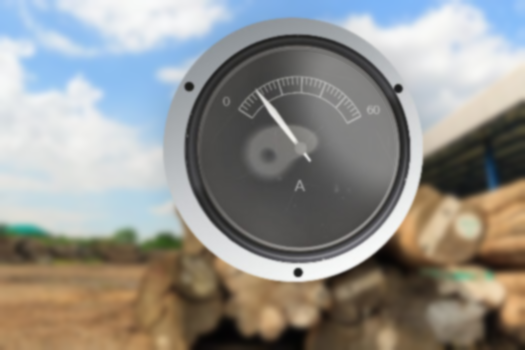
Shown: 10 A
